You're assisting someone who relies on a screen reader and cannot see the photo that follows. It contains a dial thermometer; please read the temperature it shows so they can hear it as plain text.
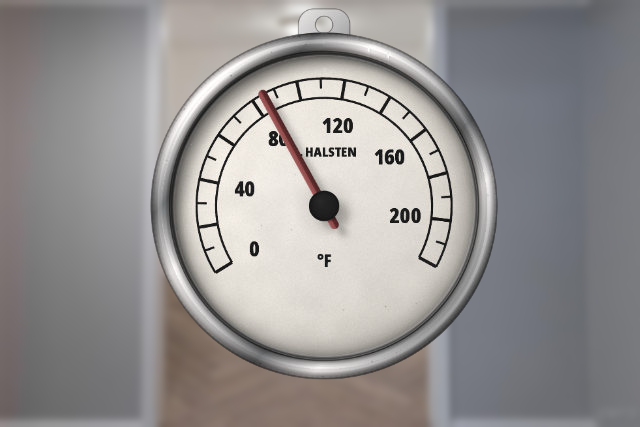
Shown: 85 °F
